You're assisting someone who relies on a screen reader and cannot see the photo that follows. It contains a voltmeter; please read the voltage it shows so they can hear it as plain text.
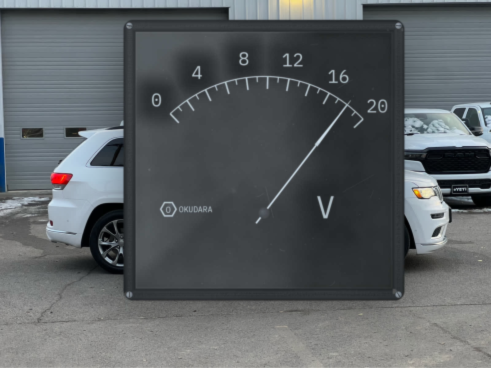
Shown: 18 V
